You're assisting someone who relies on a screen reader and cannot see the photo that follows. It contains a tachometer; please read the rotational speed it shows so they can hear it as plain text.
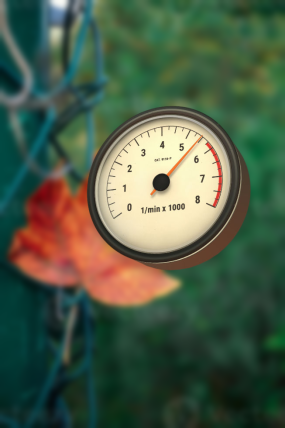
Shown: 5500 rpm
